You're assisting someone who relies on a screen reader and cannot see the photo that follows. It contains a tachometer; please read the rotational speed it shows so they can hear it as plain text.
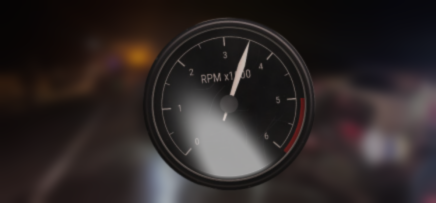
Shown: 3500 rpm
